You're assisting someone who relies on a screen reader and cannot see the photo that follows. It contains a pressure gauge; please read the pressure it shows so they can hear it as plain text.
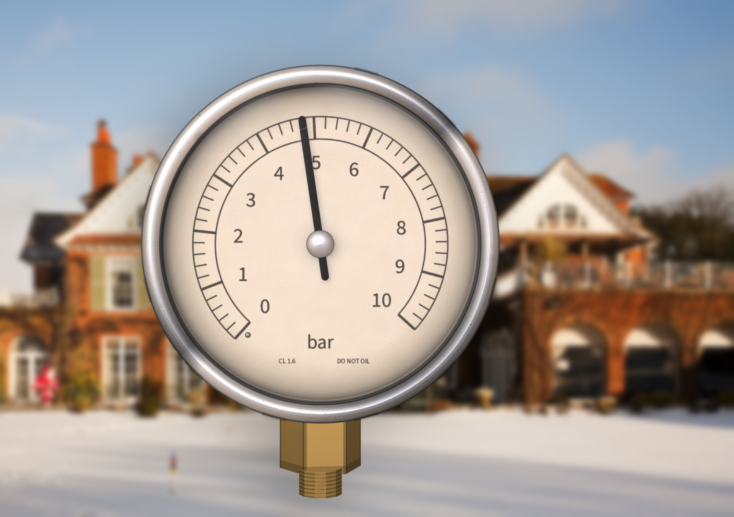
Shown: 4.8 bar
